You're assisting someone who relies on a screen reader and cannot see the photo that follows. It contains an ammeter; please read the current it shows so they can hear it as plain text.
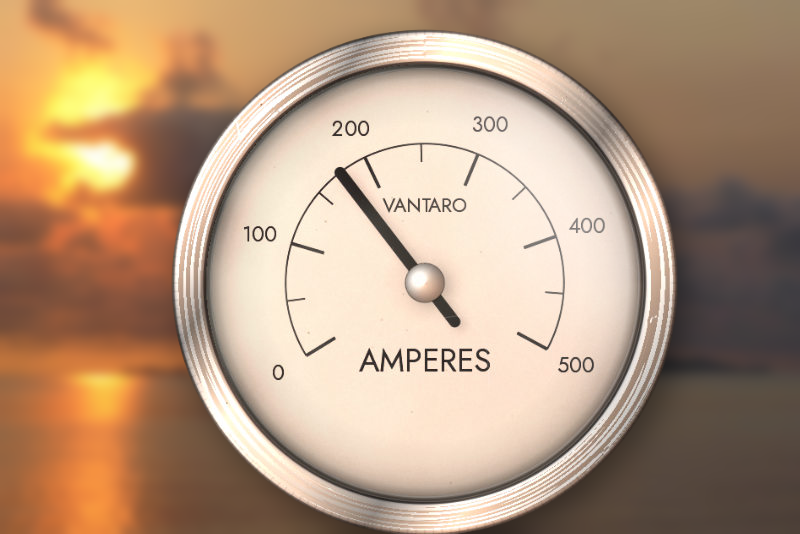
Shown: 175 A
